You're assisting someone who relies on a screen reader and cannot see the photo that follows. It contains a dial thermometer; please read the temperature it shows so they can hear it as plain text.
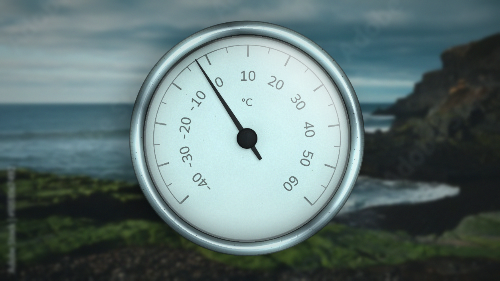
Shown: -2.5 °C
